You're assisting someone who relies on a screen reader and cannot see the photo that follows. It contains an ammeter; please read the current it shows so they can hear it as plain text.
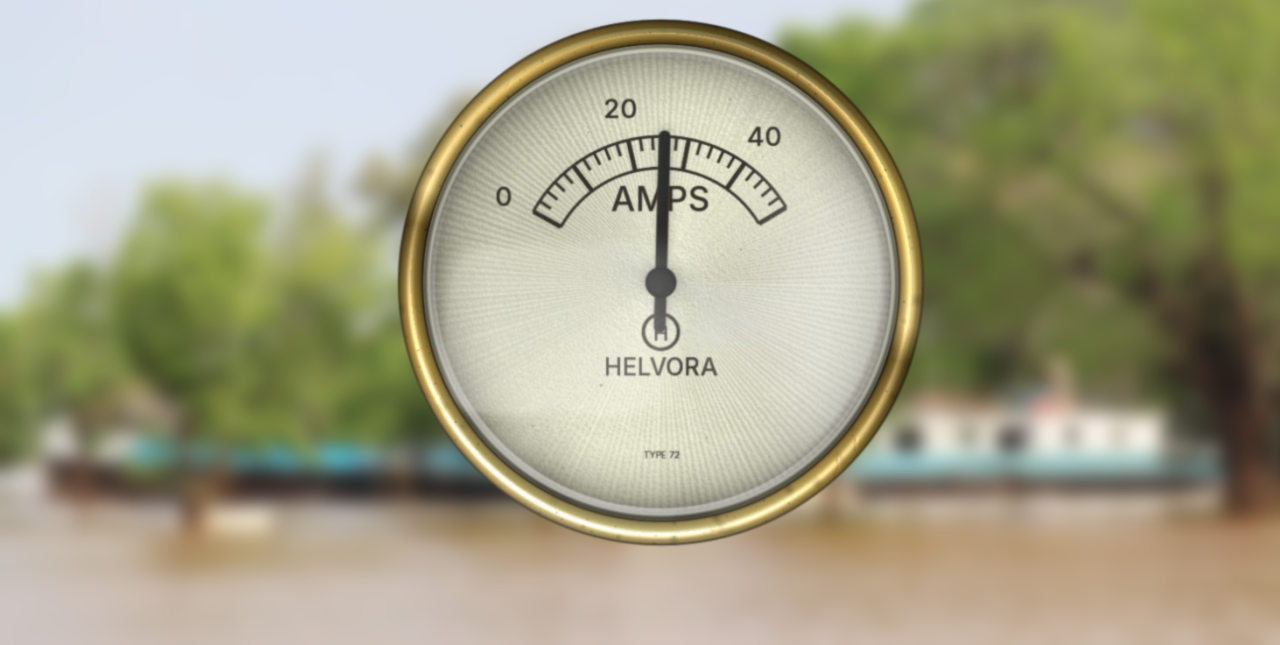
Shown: 26 A
